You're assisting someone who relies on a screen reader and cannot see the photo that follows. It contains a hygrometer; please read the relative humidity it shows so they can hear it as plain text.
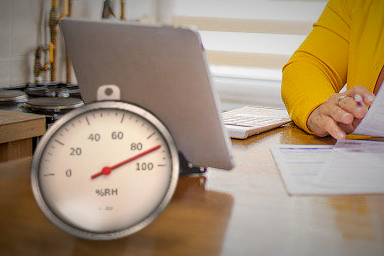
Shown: 88 %
